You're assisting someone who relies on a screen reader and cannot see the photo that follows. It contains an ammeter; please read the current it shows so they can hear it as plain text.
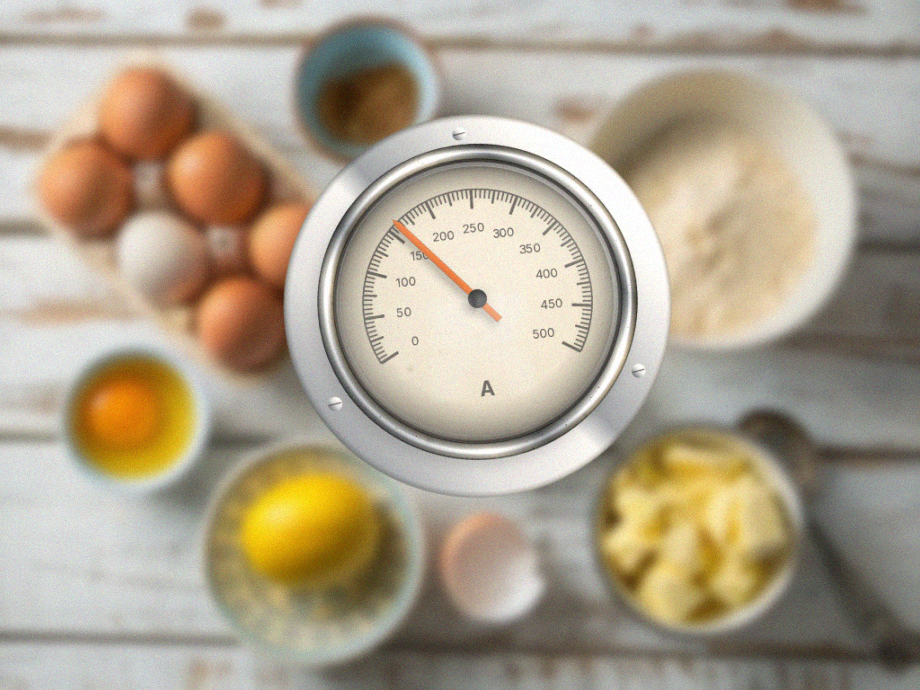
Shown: 160 A
